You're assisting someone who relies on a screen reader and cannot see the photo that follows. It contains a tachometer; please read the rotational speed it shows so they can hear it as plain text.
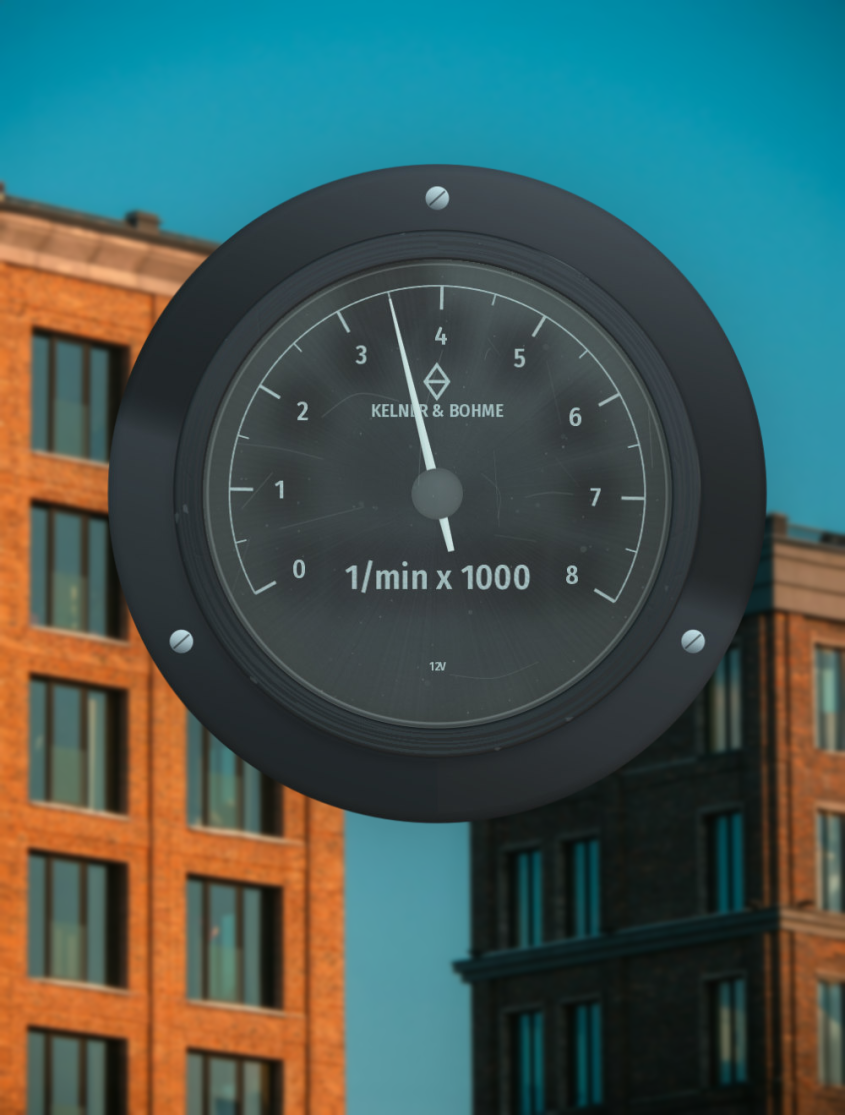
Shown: 3500 rpm
